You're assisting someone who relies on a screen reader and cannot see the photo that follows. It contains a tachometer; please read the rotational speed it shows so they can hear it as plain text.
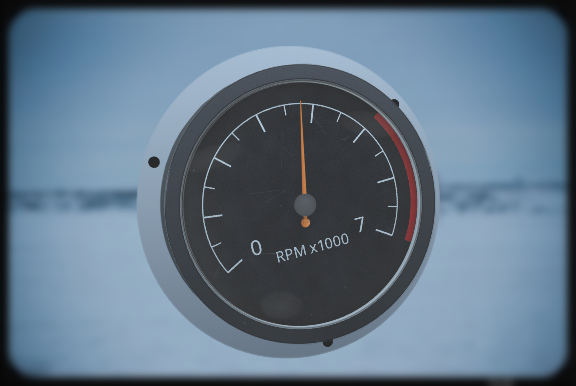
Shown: 3750 rpm
